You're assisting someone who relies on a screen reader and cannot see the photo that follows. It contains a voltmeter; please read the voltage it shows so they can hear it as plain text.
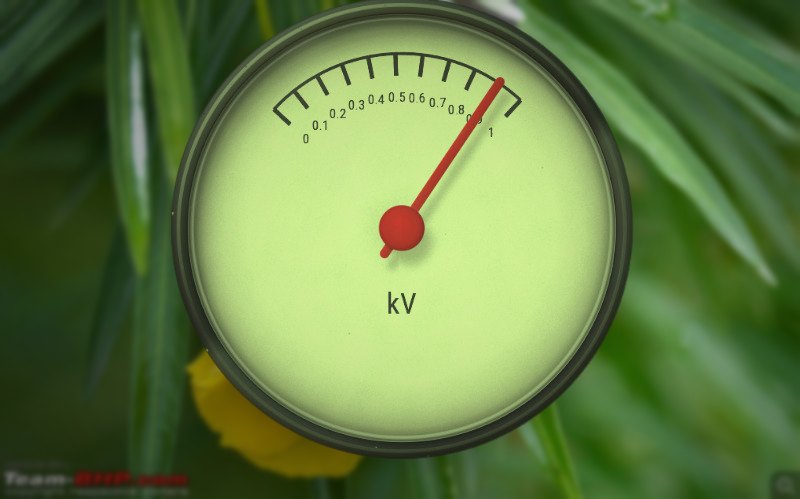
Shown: 0.9 kV
